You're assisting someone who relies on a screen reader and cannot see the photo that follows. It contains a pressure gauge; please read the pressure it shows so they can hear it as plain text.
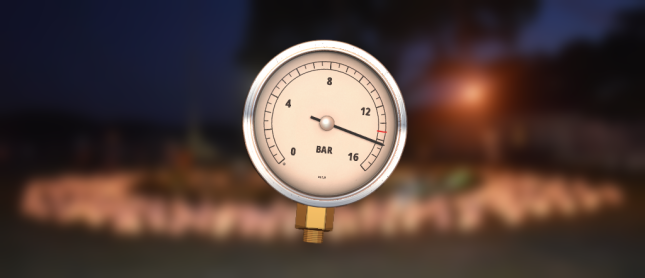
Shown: 14.25 bar
